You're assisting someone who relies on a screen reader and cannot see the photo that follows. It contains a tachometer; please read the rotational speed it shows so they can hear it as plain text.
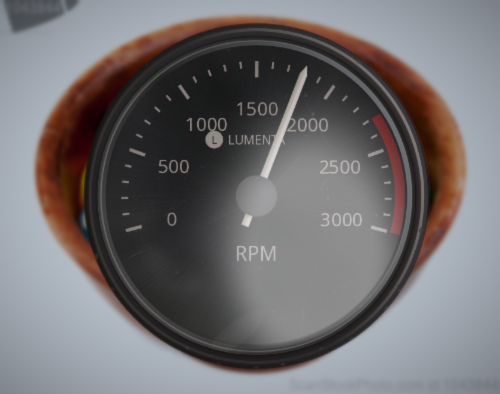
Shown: 1800 rpm
